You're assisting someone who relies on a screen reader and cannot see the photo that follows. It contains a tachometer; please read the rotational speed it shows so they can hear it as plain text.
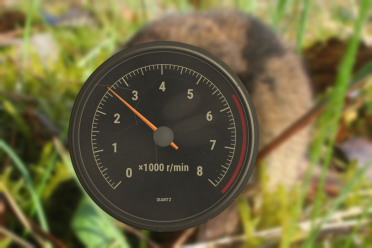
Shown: 2600 rpm
